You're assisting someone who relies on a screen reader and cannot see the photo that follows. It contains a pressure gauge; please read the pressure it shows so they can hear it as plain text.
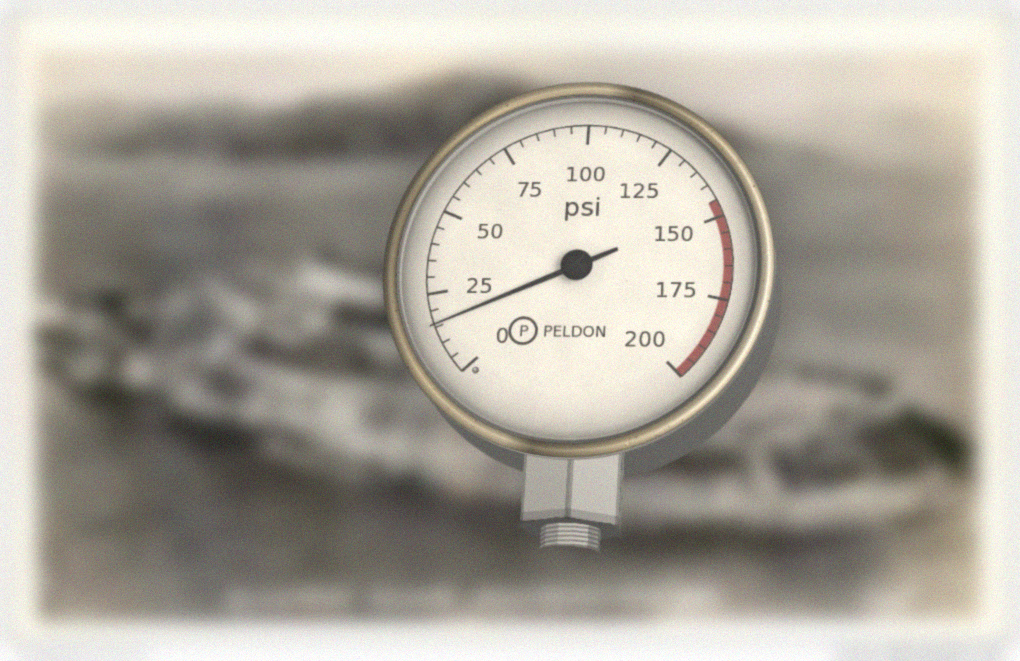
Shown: 15 psi
